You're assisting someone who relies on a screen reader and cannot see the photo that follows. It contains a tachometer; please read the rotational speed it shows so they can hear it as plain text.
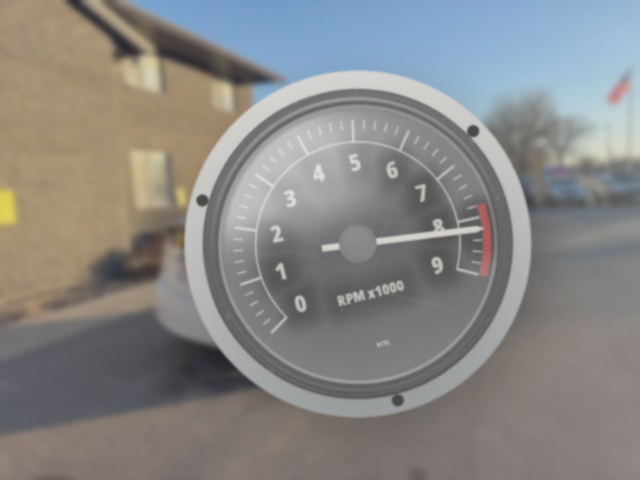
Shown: 8200 rpm
